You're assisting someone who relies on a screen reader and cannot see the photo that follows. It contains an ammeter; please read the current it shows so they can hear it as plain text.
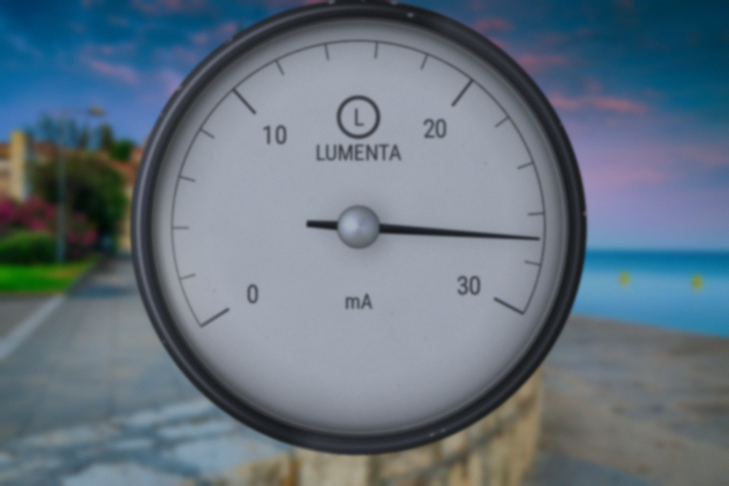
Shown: 27 mA
